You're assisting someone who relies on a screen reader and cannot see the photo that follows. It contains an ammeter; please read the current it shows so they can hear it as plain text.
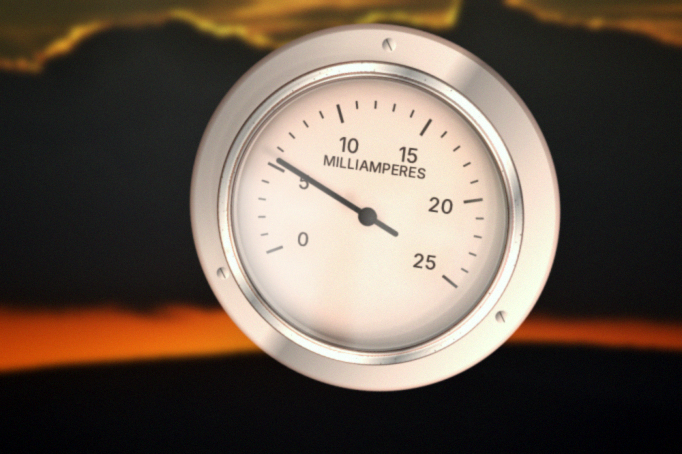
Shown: 5.5 mA
